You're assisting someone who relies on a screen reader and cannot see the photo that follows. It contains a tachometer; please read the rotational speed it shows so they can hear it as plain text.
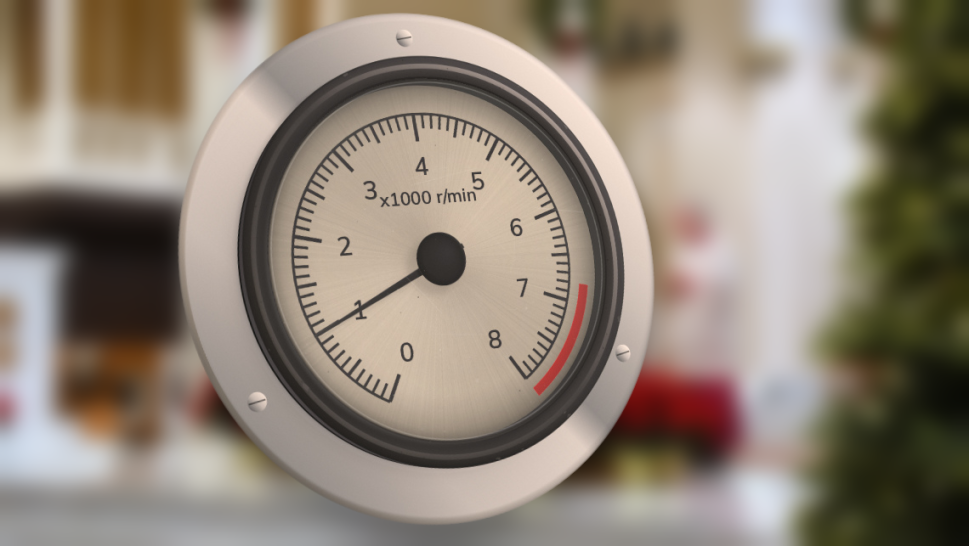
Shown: 1000 rpm
